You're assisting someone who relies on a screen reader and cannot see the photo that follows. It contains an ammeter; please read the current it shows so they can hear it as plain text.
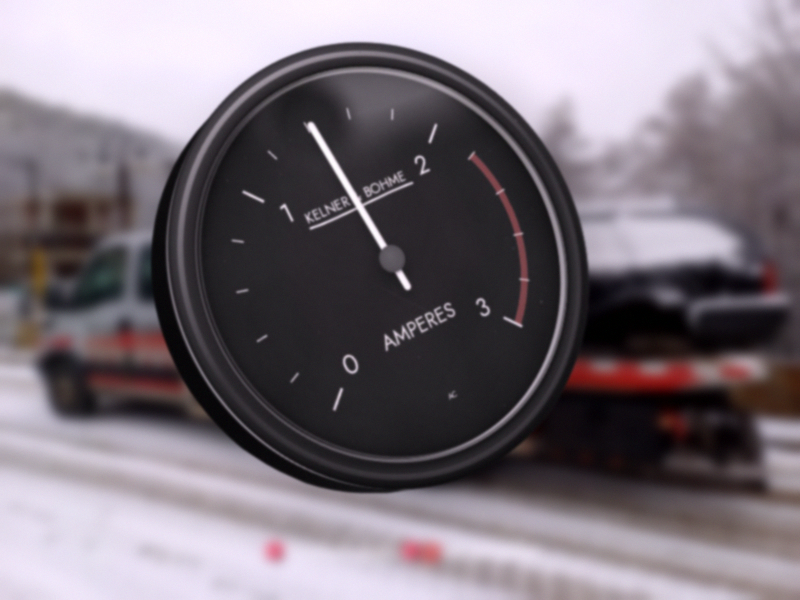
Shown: 1.4 A
